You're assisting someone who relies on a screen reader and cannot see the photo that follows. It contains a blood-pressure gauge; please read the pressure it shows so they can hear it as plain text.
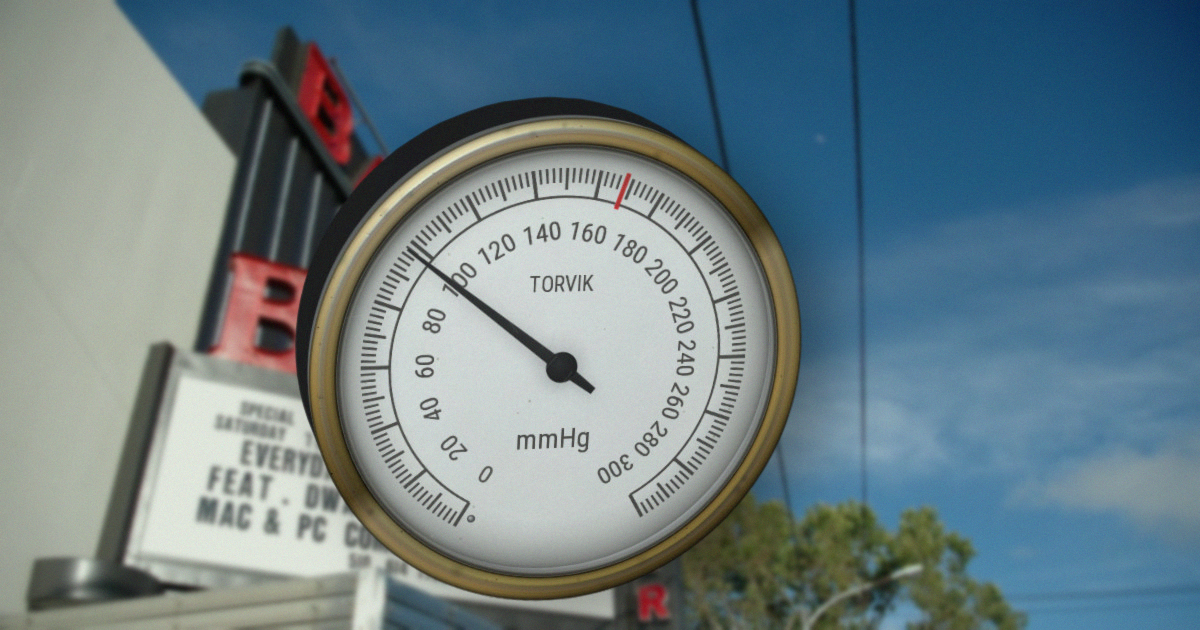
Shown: 98 mmHg
